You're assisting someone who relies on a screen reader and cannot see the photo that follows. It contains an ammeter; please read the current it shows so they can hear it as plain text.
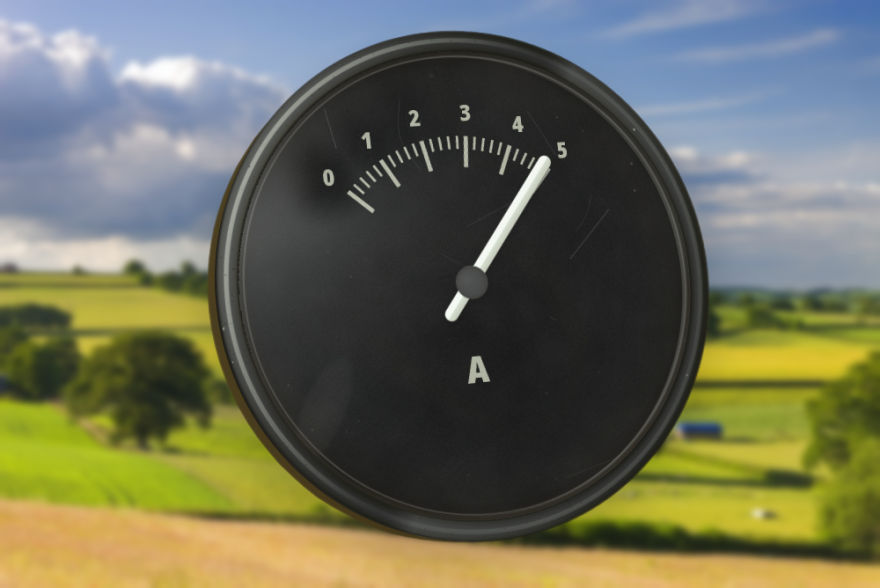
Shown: 4.8 A
